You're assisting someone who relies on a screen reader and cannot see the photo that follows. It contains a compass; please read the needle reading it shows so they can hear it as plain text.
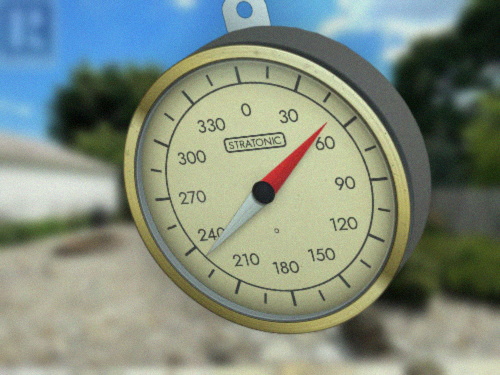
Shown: 52.5 °
